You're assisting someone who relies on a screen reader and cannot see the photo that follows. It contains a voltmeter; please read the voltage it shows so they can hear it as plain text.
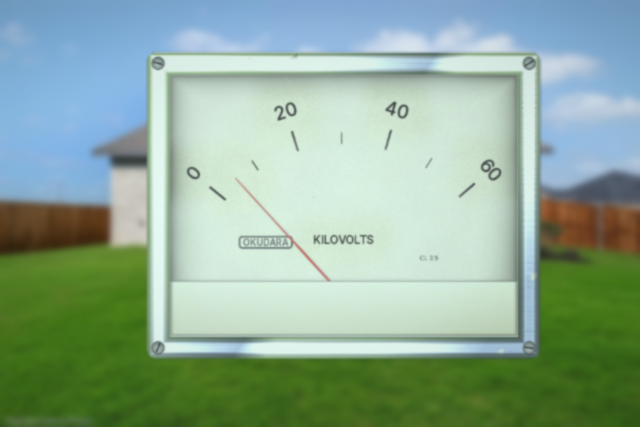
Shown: 5 kV
